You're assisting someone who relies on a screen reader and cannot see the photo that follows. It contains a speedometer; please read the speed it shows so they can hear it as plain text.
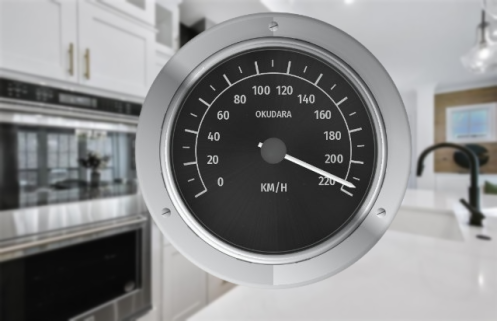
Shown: 215 km/h
